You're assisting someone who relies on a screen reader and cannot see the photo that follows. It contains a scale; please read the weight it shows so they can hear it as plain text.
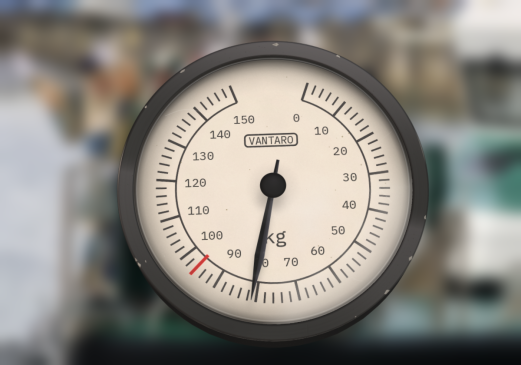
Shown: 81 kg
